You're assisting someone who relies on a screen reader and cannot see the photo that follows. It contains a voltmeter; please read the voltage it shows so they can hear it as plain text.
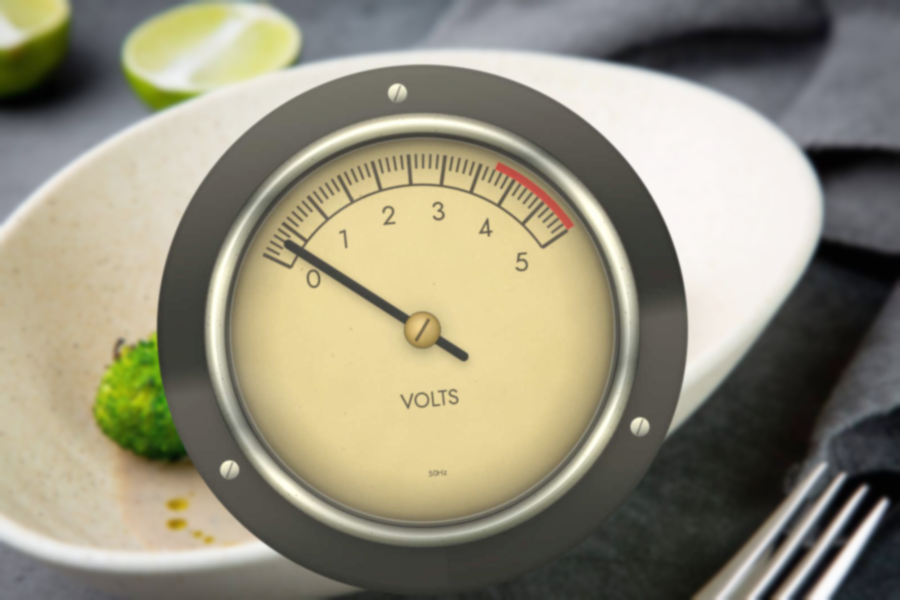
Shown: 0.3 V
